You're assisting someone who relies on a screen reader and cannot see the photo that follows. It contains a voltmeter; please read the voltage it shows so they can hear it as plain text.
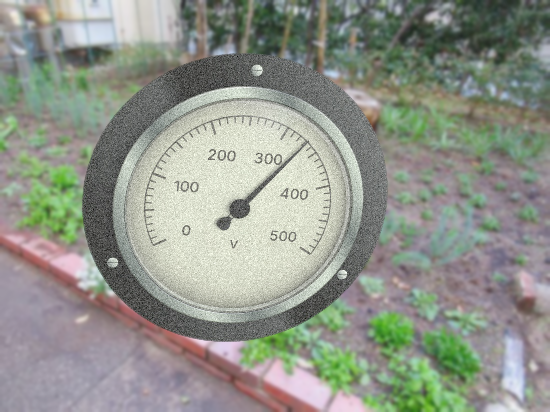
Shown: 330 V
